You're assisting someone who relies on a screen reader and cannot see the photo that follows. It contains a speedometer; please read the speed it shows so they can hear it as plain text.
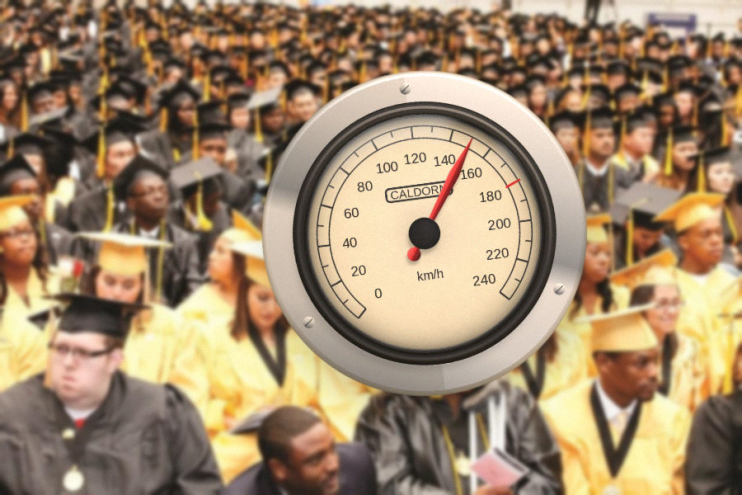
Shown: 150 km/h
